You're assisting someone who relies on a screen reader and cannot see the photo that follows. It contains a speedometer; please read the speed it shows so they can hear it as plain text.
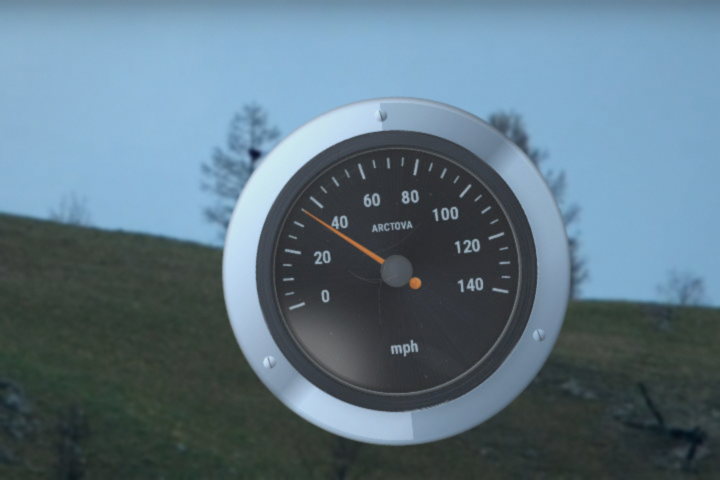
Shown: 35 mph
